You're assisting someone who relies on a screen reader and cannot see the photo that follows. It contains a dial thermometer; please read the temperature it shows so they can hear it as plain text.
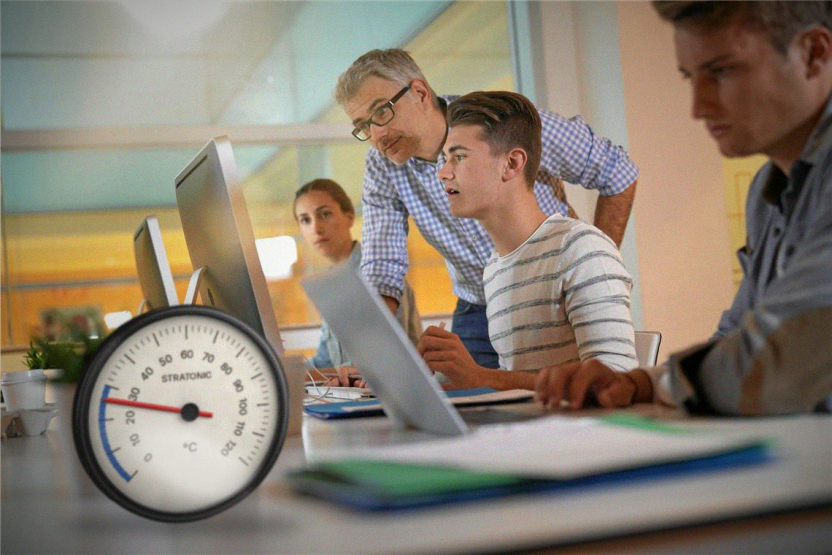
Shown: 26 °C
